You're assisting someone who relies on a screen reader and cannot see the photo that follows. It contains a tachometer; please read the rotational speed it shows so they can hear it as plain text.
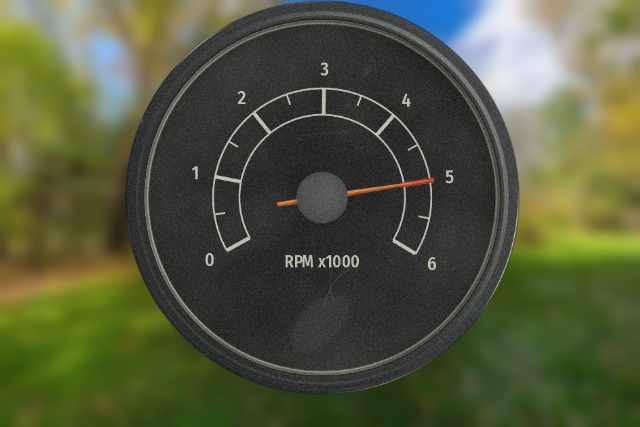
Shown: 5000 rpm
